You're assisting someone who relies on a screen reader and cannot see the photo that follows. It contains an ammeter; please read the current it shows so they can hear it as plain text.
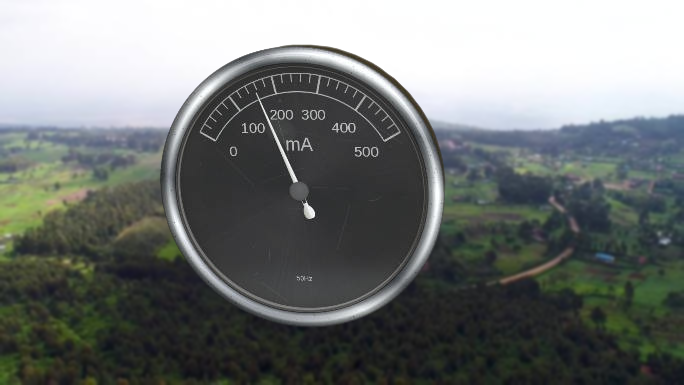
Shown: 160 mA
